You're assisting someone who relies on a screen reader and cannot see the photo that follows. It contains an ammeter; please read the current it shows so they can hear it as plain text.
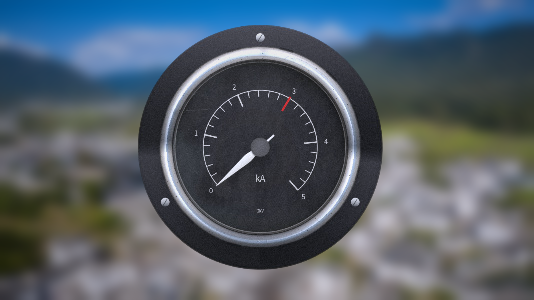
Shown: 0 kA
